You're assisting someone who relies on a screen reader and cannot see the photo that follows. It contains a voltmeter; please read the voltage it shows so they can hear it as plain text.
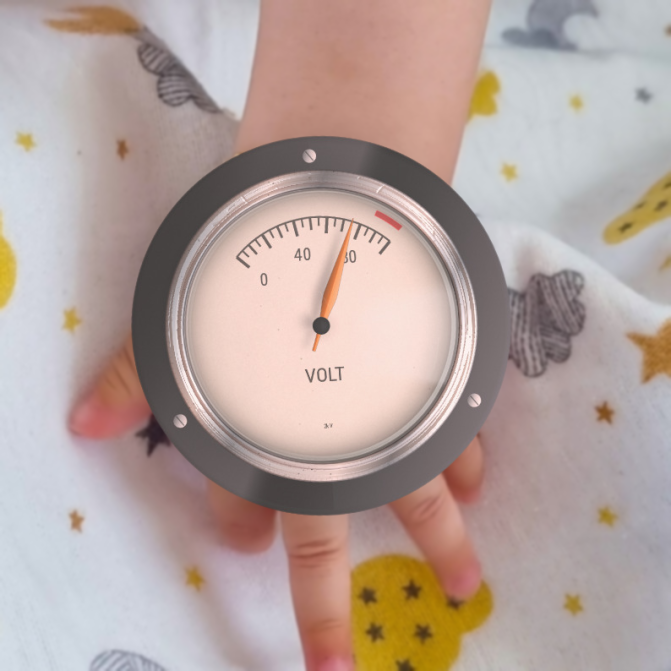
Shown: 75 V
